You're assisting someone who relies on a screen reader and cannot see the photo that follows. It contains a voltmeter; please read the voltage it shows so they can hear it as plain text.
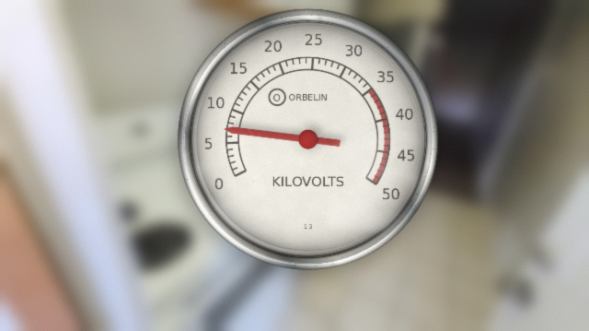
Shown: 7 kV
